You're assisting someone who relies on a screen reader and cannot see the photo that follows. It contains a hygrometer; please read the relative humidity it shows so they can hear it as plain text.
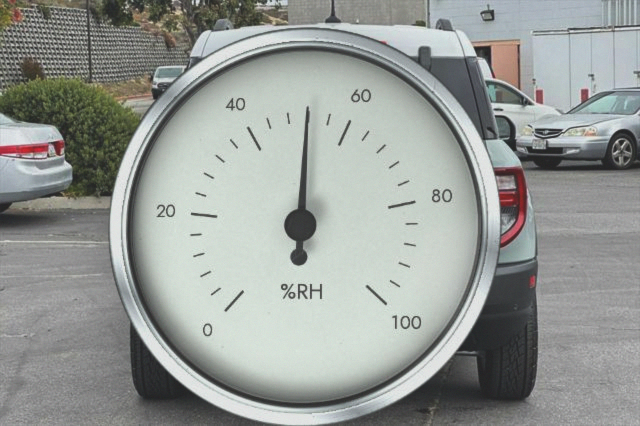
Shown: 52 %
